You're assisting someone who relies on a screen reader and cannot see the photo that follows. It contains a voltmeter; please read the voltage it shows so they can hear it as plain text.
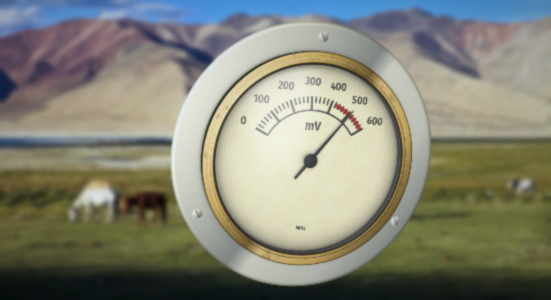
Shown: 500 mV
